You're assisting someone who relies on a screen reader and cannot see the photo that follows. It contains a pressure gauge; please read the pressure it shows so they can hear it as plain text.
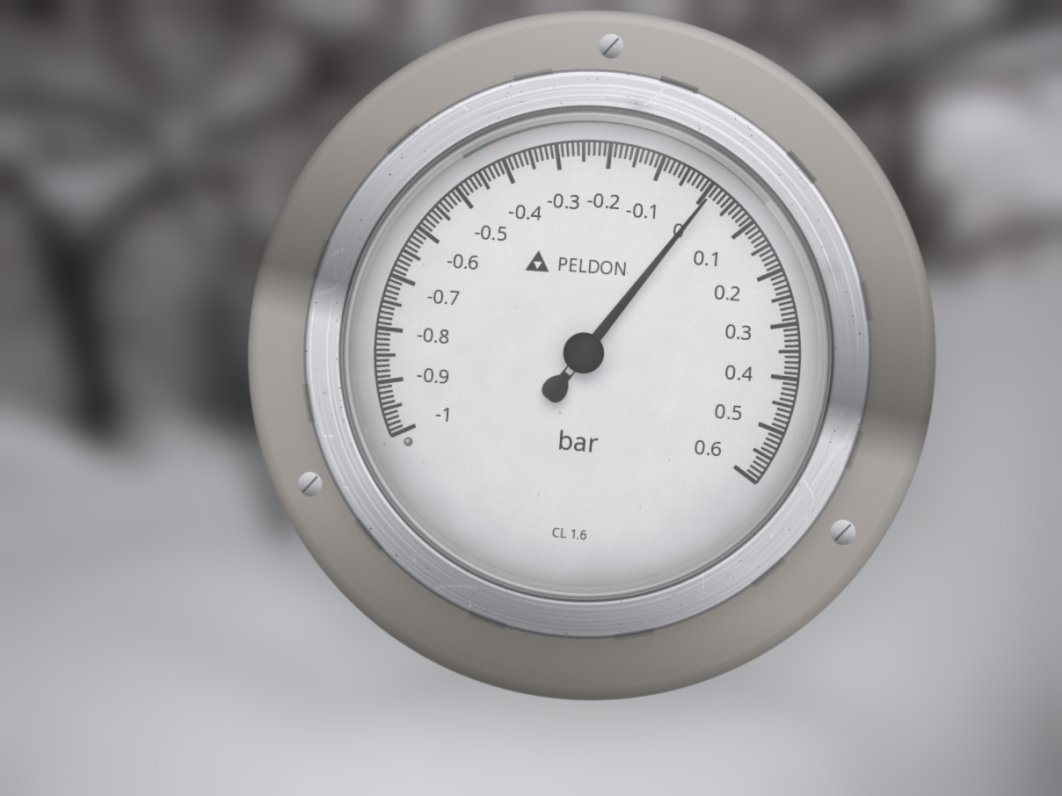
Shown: 0.01 bar
